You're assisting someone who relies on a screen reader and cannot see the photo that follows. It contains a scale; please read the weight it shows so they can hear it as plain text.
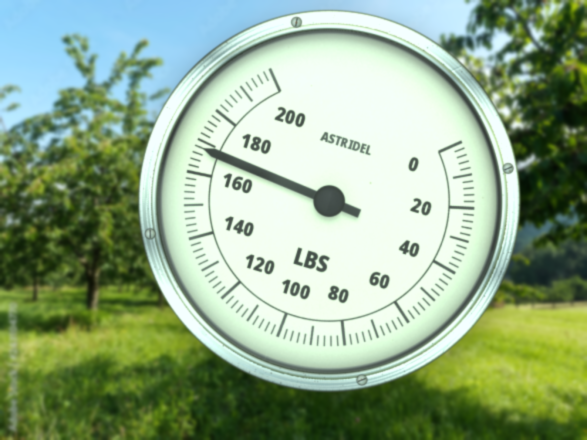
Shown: 168 lb
